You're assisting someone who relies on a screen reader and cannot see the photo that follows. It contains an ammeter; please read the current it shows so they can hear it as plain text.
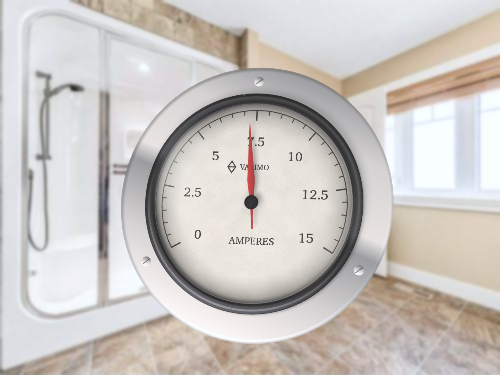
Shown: 7.25 A
